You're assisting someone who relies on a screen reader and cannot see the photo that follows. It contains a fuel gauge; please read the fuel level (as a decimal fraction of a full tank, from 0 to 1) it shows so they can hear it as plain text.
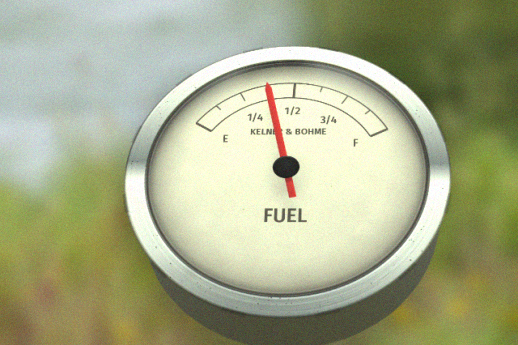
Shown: 0.375
